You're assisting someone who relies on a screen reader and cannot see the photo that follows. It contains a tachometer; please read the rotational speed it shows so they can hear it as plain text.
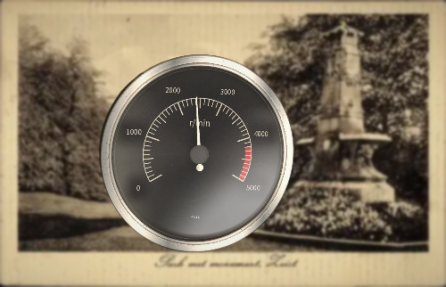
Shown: 2400 rpm
